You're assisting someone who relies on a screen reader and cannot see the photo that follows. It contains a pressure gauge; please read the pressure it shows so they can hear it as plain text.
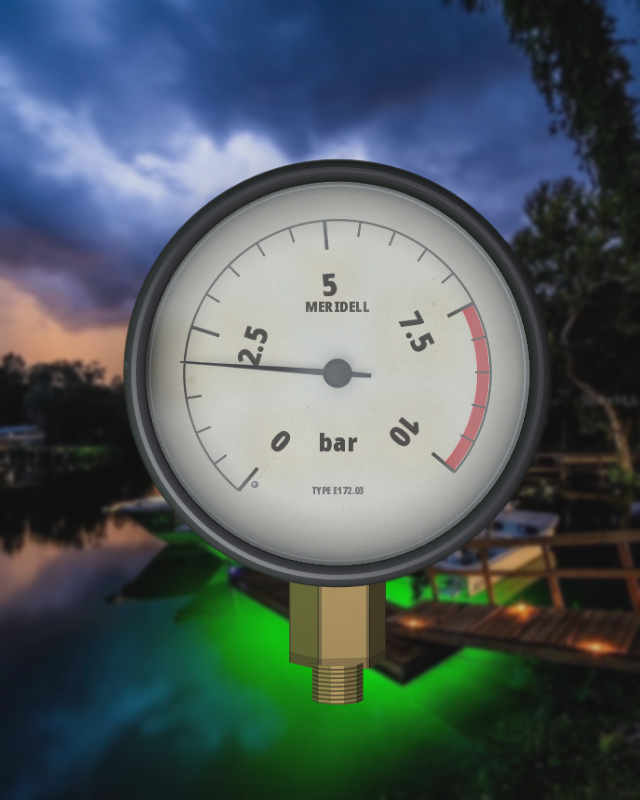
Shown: 2 bar
